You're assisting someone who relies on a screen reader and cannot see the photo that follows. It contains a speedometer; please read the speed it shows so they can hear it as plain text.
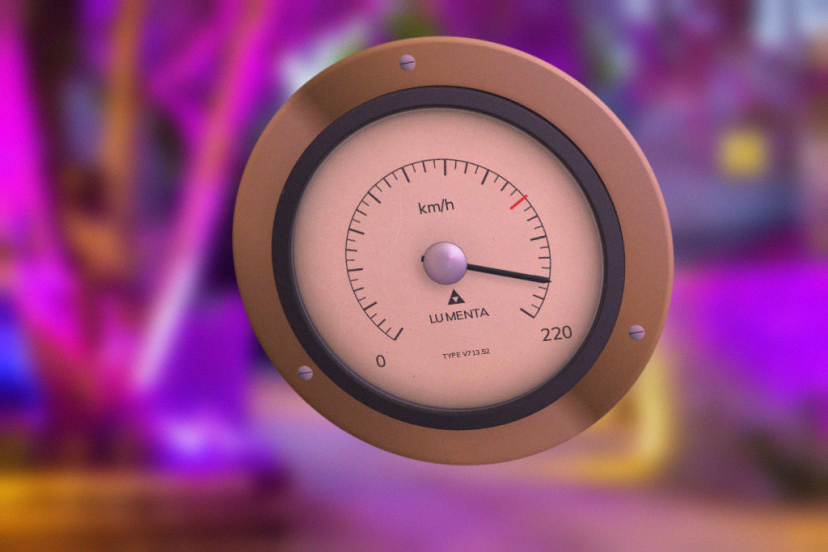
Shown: 200 km/h
